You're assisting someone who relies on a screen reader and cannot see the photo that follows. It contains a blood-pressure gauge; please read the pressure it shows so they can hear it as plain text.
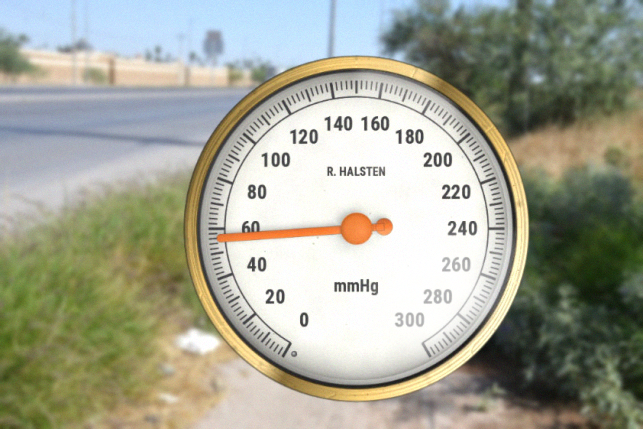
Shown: 56 mmHg
